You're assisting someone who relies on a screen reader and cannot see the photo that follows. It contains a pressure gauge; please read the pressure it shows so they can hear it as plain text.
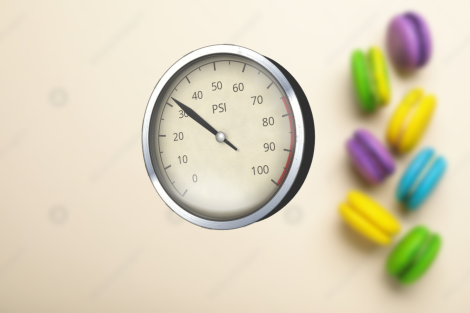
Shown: 32.5 psi
